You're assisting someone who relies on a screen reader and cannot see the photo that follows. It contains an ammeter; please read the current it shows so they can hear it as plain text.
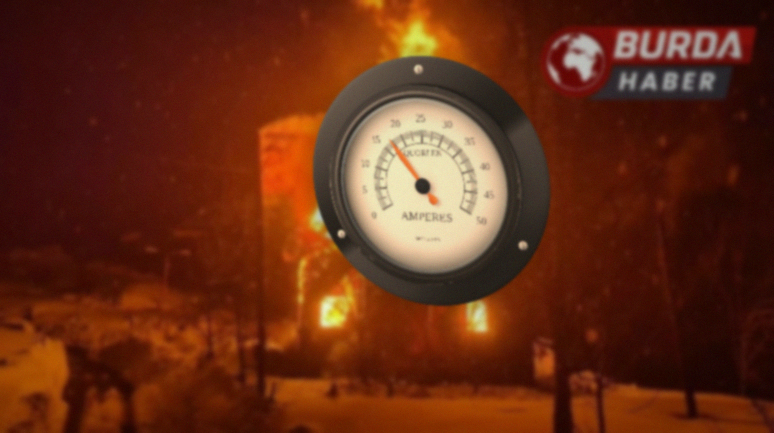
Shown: 17.5 A
